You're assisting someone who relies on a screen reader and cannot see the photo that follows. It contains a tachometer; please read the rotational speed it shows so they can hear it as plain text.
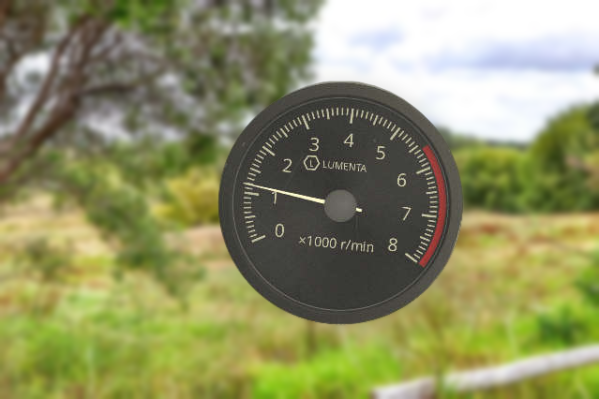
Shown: 1200 rpm
